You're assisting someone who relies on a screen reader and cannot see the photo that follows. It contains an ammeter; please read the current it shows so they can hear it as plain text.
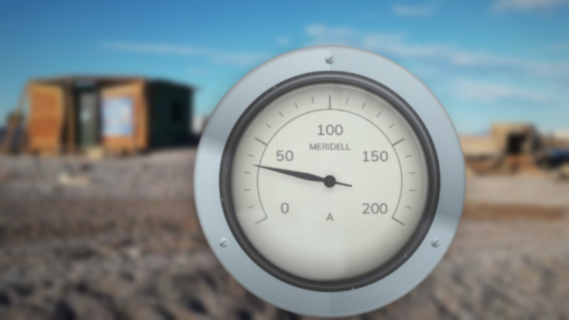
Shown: 35 A
